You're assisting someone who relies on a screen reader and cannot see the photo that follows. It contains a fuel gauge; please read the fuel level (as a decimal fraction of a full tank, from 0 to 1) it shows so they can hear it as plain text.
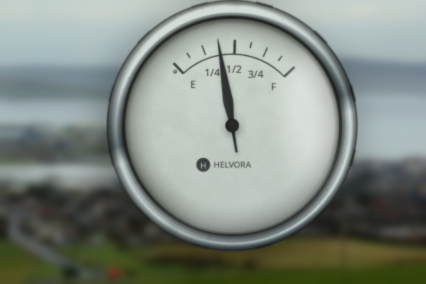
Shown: 0.375
